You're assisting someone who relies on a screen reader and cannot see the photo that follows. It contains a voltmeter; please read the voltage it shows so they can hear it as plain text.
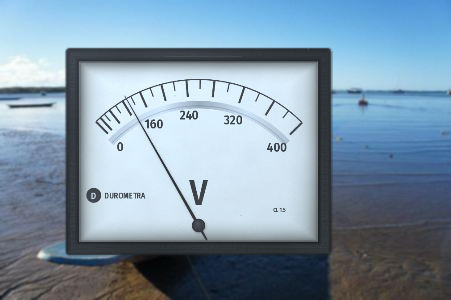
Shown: 130 V
